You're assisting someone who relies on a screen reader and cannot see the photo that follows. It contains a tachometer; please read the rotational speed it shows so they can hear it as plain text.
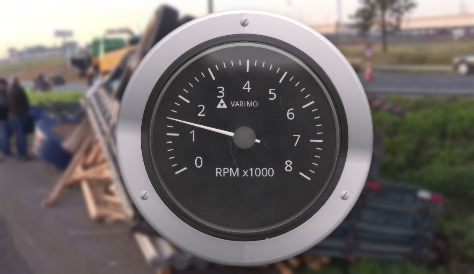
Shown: 1400 rpm
